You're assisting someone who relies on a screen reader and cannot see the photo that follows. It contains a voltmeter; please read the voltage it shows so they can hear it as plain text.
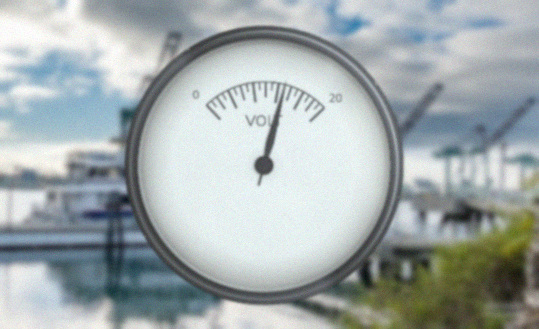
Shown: 13 V
